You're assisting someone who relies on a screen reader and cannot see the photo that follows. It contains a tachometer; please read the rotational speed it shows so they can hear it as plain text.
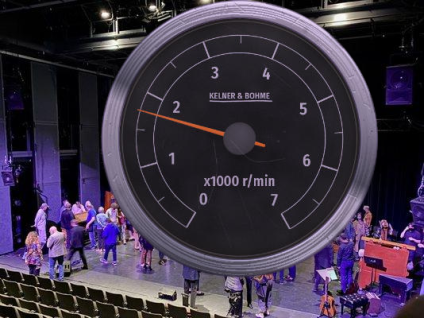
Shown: 1750 rpm
